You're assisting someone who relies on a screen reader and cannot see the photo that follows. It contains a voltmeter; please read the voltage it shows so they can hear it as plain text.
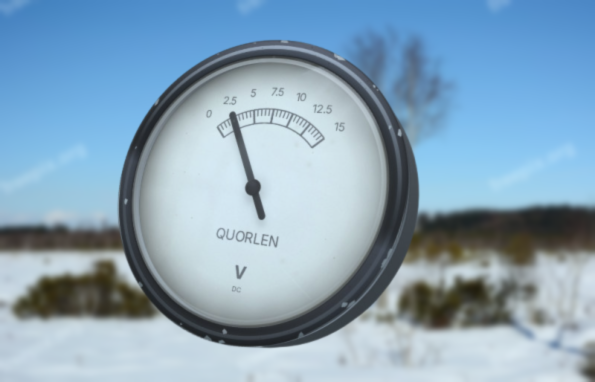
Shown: 2.5 V
